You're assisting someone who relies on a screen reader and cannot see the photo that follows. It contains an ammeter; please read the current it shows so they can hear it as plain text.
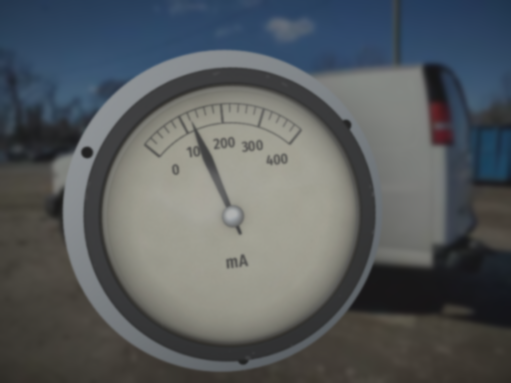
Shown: 120 mA
